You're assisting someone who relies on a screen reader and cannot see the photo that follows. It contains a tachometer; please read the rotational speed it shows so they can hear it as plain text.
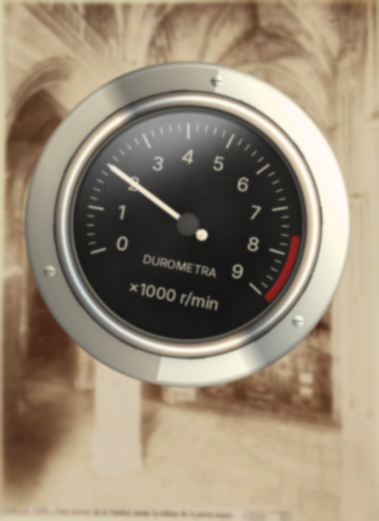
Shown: 2000 rpm
